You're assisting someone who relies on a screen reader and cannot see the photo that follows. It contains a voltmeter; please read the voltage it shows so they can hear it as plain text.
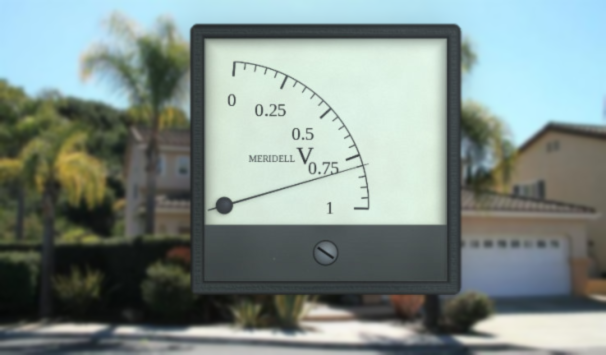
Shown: 0.8 V
